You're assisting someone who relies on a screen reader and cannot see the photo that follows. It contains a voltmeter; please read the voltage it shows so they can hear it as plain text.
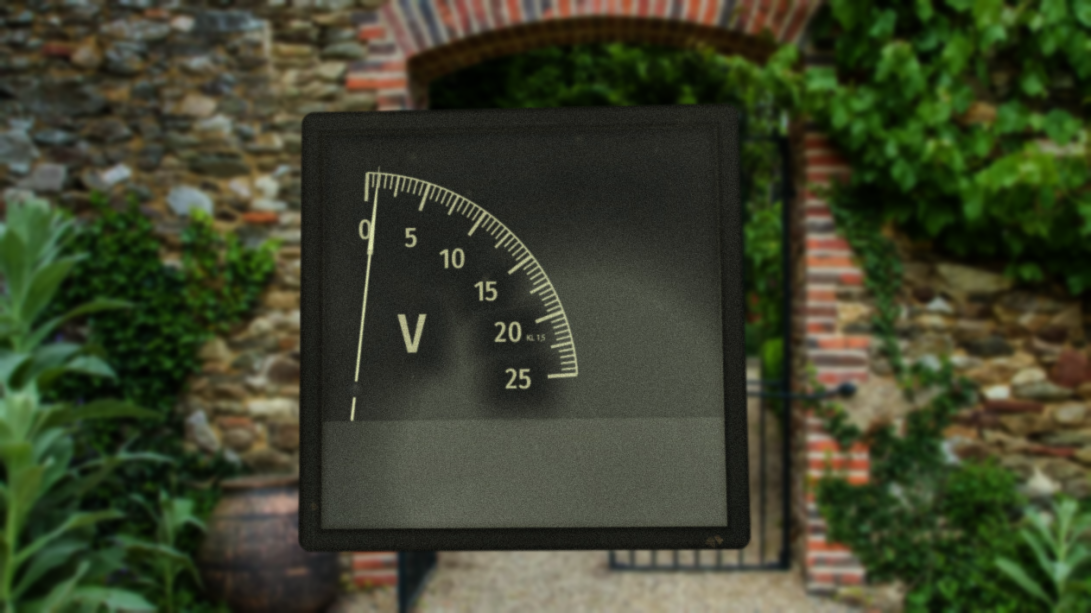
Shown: 1 V
